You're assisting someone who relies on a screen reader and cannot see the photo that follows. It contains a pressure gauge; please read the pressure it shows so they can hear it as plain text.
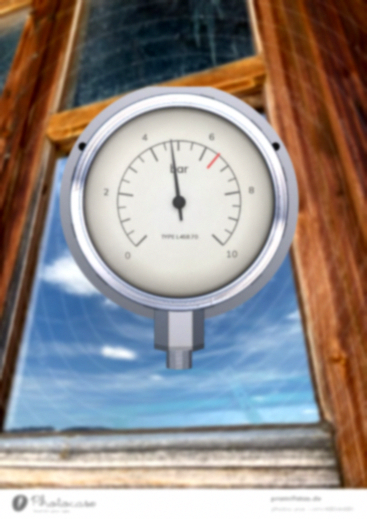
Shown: 4.75 bar
